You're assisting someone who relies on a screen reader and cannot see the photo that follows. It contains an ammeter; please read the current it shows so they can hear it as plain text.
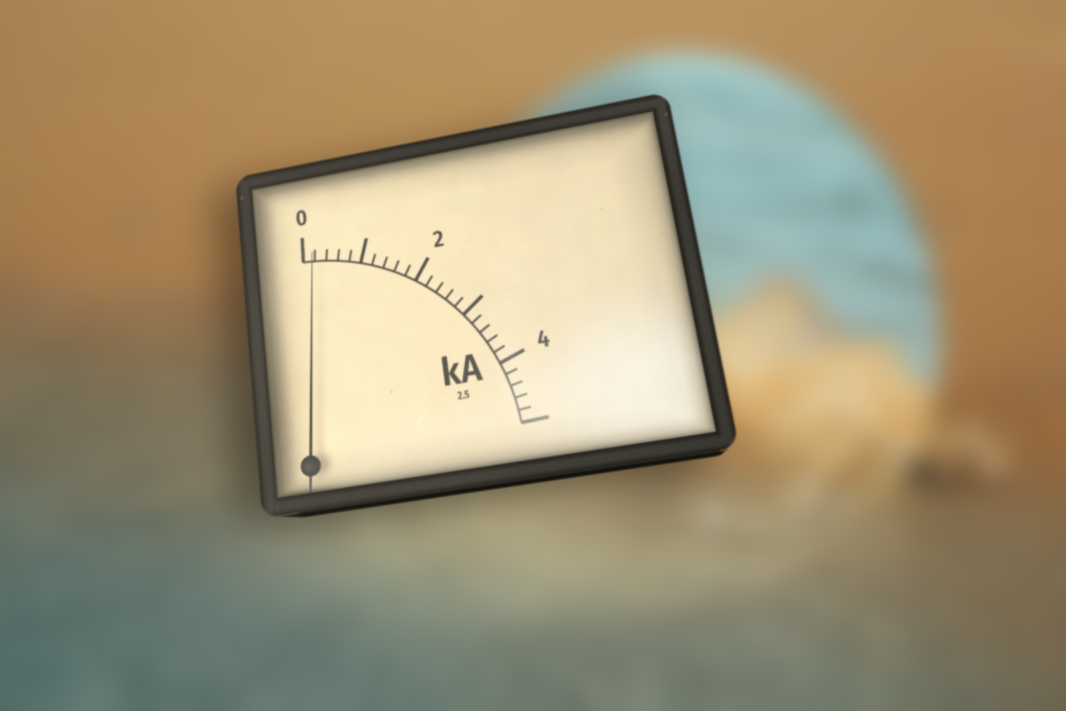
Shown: 0.2 kA
